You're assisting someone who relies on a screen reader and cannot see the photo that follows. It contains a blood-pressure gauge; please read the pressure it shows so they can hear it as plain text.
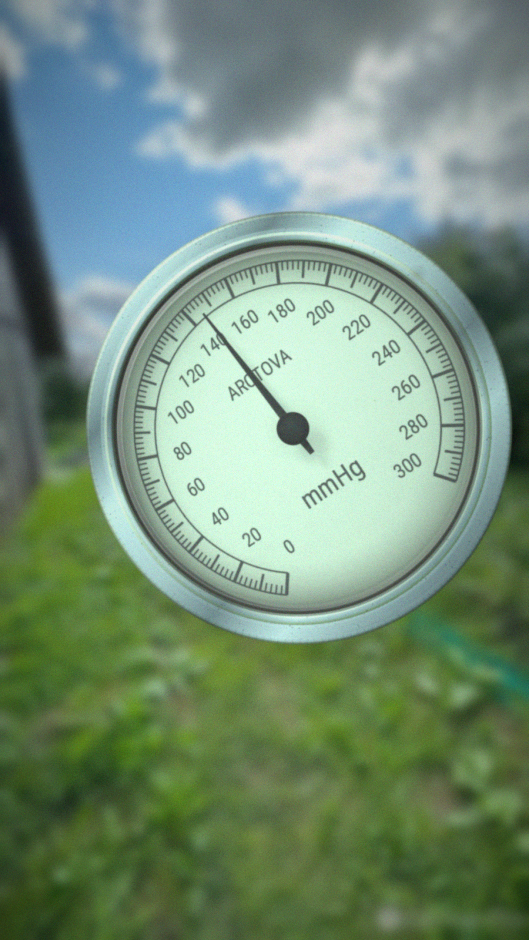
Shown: 146 mmHg
